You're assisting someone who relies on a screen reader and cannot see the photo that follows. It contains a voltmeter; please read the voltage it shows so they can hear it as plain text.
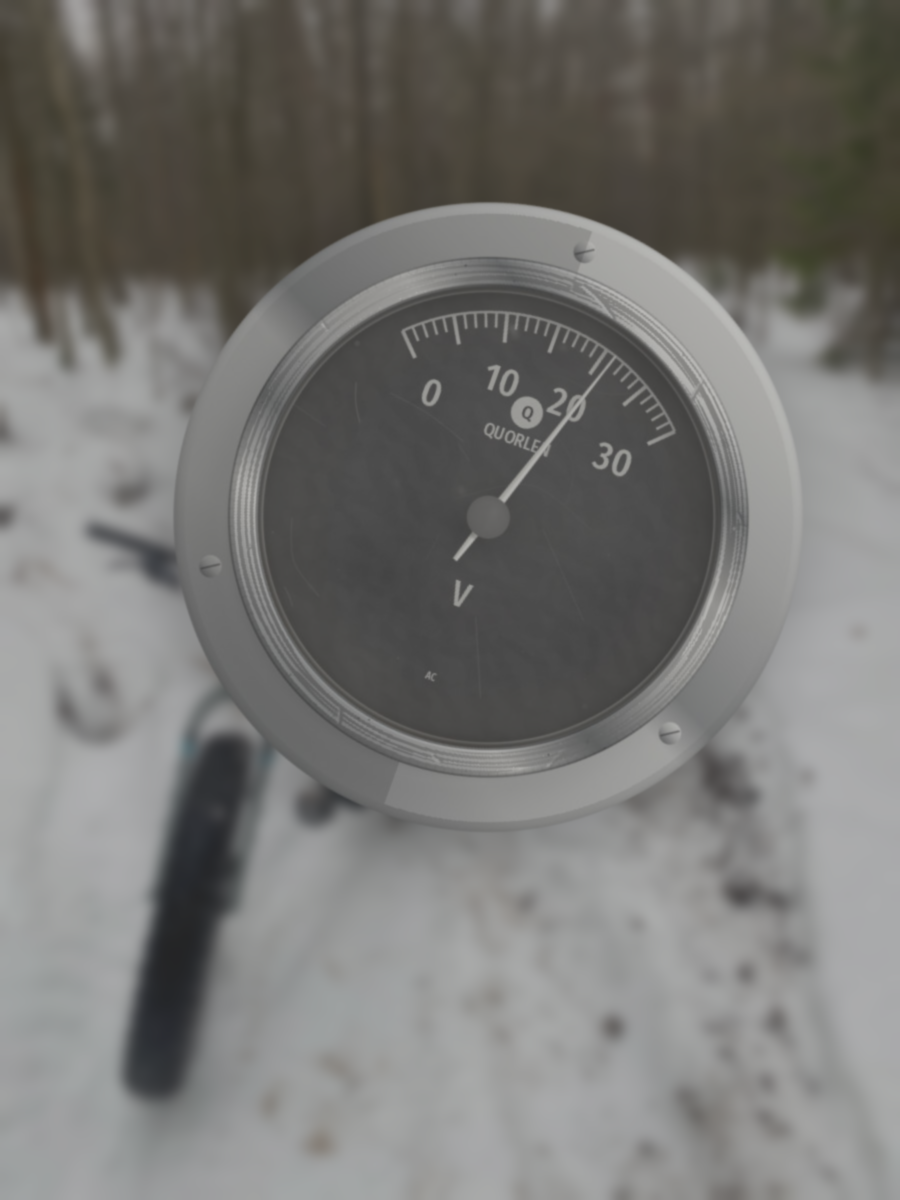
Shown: 21 V
